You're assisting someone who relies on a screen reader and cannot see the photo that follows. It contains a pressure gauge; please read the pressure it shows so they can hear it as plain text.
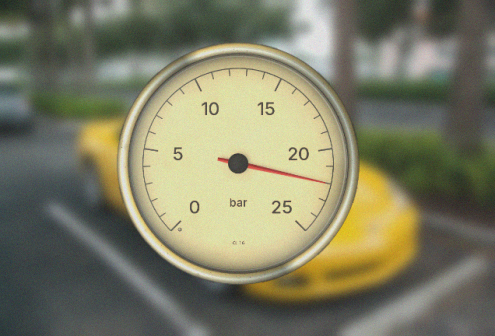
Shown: 22 bar
